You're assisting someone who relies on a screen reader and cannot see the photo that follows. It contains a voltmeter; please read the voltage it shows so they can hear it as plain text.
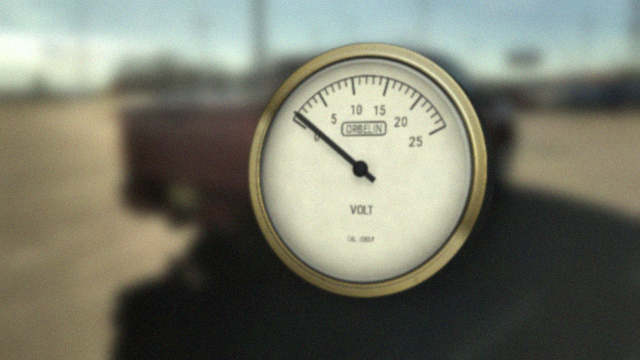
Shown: 1 V
